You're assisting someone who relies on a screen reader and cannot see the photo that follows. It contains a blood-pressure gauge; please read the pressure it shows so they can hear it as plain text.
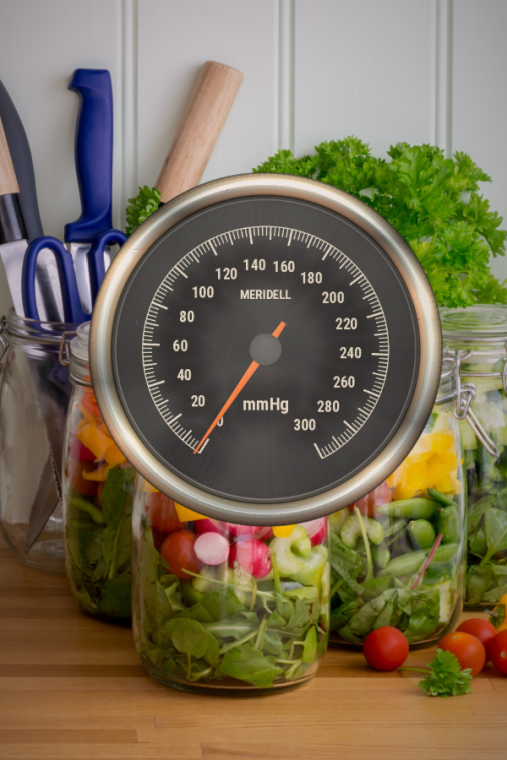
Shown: 2 mmHg
